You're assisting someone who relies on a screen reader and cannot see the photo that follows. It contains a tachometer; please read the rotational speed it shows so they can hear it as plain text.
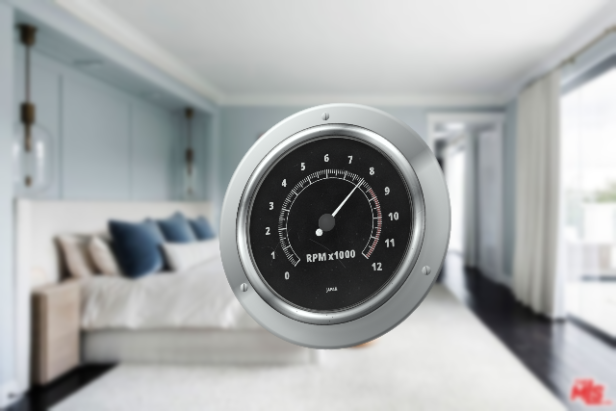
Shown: 8000 rpm
